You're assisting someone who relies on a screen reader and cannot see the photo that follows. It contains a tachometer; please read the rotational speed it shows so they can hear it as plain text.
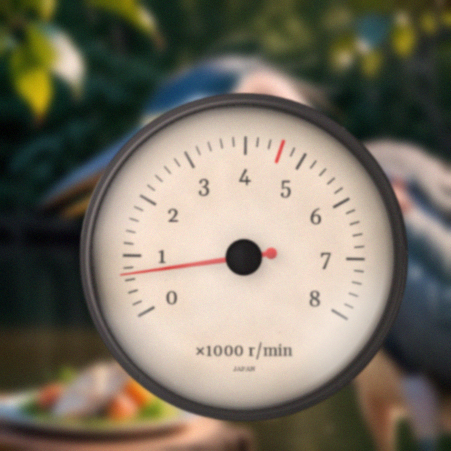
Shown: 700 rpm
